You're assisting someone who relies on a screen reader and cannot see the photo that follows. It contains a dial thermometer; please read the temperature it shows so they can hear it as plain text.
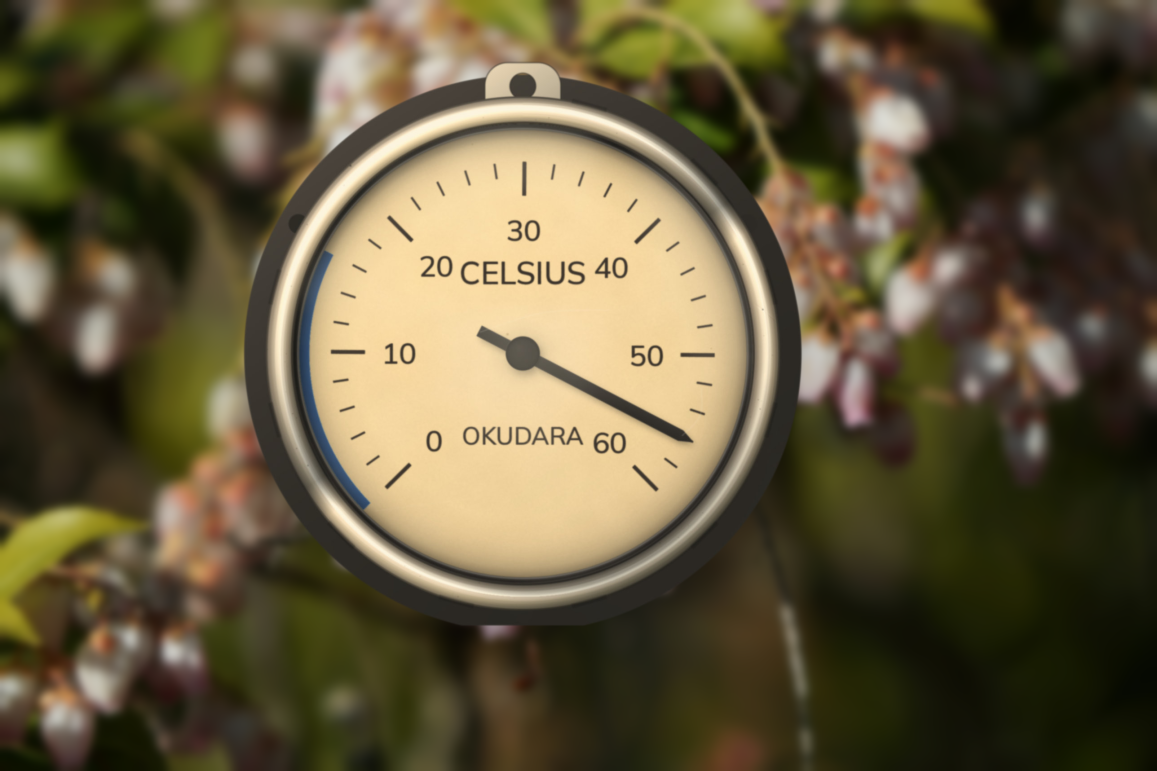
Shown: 56 °C
